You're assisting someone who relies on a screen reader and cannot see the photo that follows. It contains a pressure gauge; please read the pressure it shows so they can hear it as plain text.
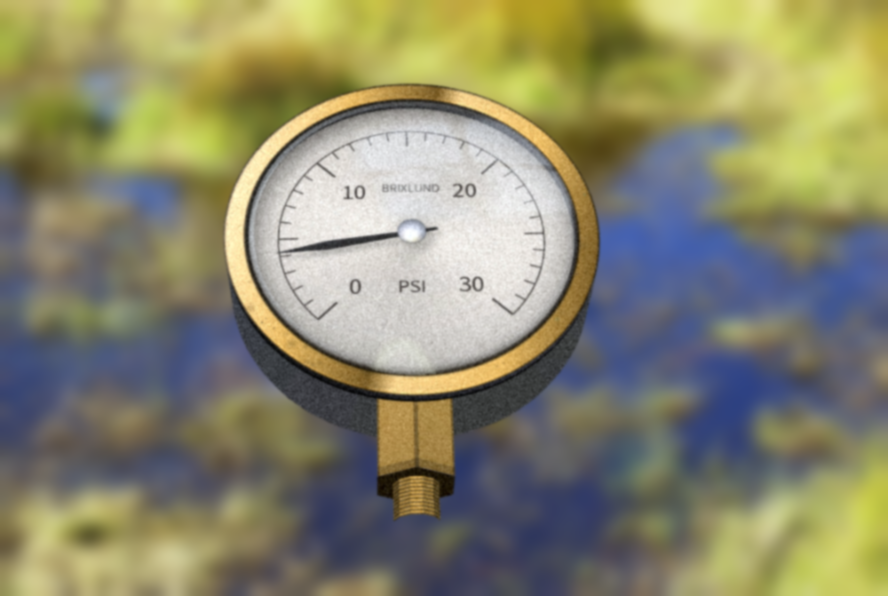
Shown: 4 psi
